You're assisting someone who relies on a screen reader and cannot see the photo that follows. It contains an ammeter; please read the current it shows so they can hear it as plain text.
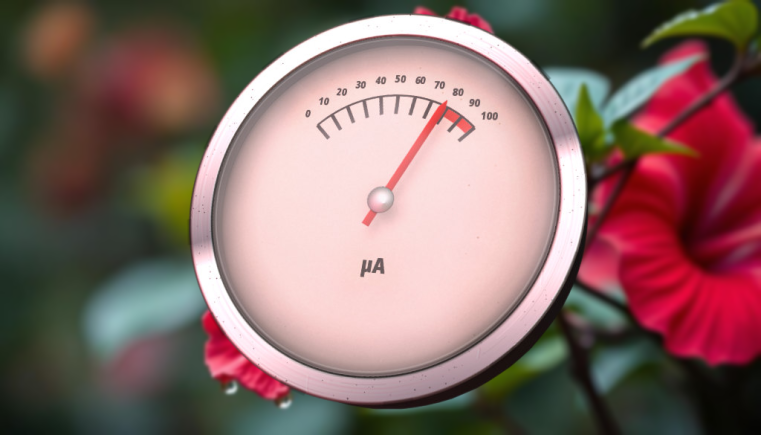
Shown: 80 µA
